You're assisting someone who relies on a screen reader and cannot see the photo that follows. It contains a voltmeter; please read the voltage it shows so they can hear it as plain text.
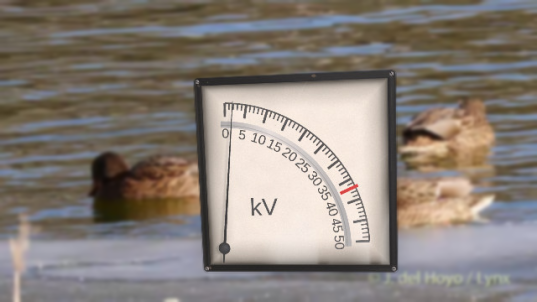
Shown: 2 kV
